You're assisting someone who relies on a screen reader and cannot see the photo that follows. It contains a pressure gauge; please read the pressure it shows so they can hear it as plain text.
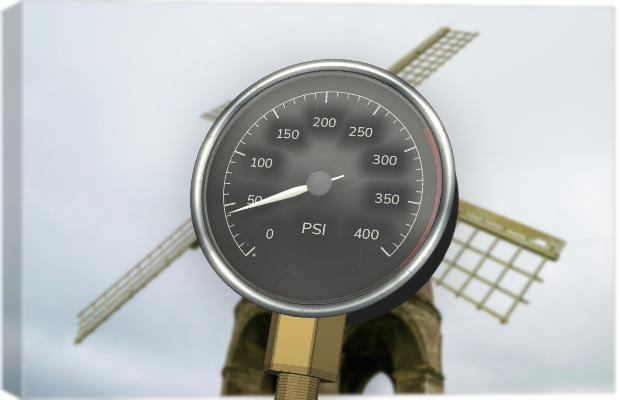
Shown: 40 psi
